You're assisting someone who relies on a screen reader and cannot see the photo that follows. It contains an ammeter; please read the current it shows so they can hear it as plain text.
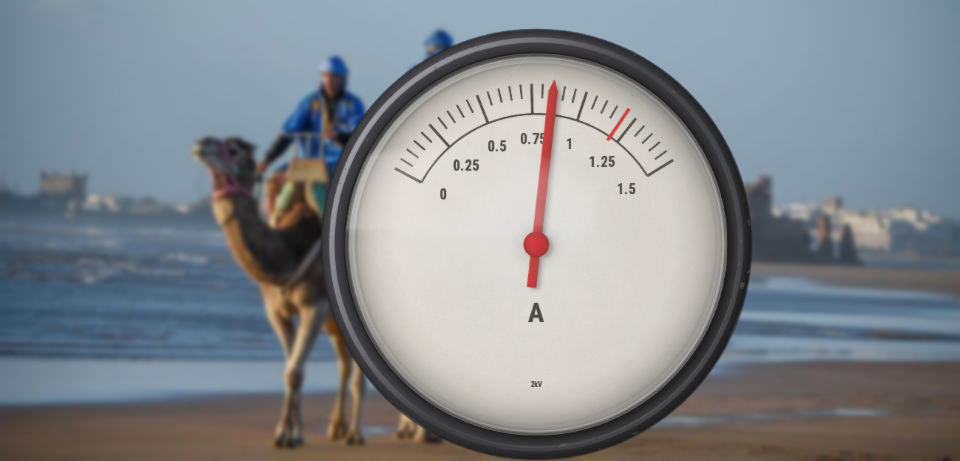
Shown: 0.85 A
